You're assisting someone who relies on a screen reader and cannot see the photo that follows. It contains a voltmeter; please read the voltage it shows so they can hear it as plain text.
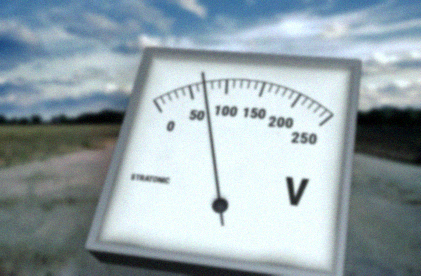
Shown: 70 V
